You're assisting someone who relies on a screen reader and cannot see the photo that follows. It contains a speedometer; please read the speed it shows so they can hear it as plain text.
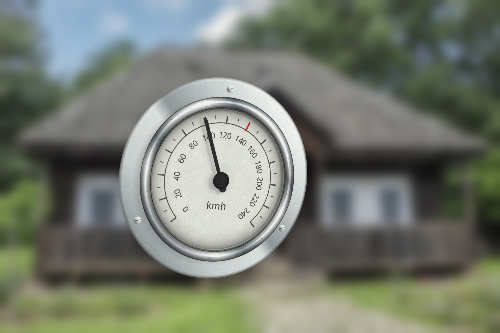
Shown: 100 km/h
